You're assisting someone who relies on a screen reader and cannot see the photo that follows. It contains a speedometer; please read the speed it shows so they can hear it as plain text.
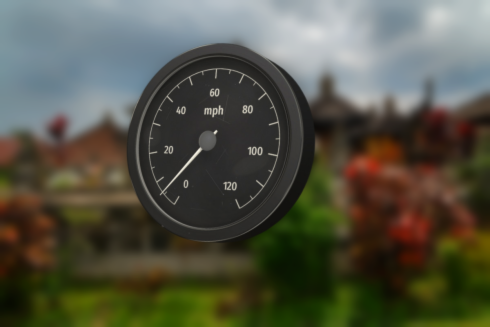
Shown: 5 mph
